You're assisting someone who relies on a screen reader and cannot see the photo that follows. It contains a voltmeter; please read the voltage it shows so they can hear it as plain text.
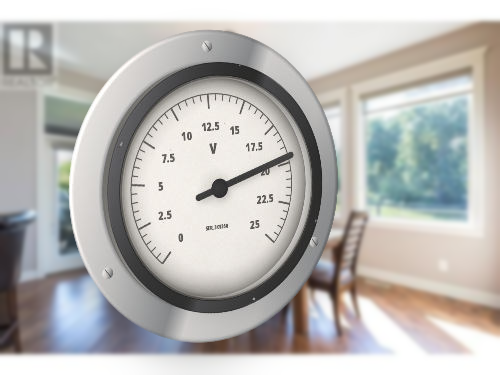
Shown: 19.5 V
